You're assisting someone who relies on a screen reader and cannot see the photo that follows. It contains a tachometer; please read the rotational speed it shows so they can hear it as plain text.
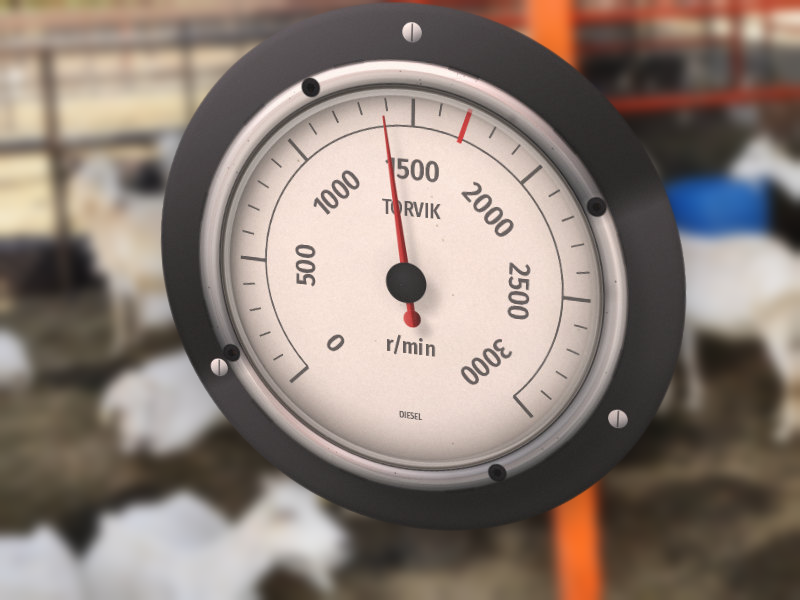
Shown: 1400 rpm
